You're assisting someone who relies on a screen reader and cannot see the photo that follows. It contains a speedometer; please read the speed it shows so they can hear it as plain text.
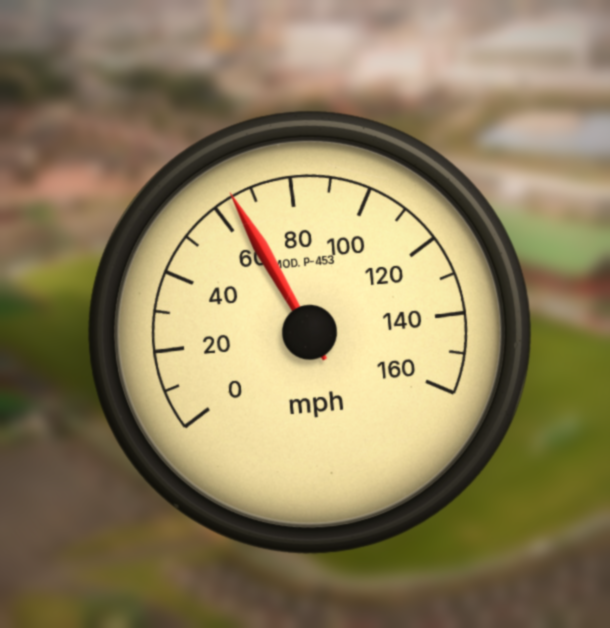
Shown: 65 mph
